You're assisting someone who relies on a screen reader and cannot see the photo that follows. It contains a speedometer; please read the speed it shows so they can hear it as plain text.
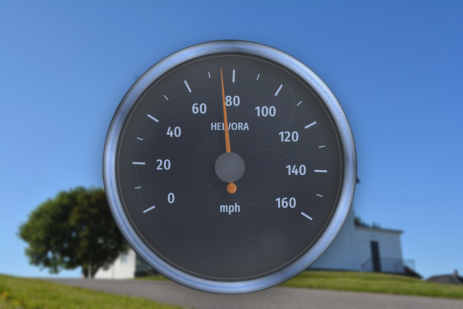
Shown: 75 mph
